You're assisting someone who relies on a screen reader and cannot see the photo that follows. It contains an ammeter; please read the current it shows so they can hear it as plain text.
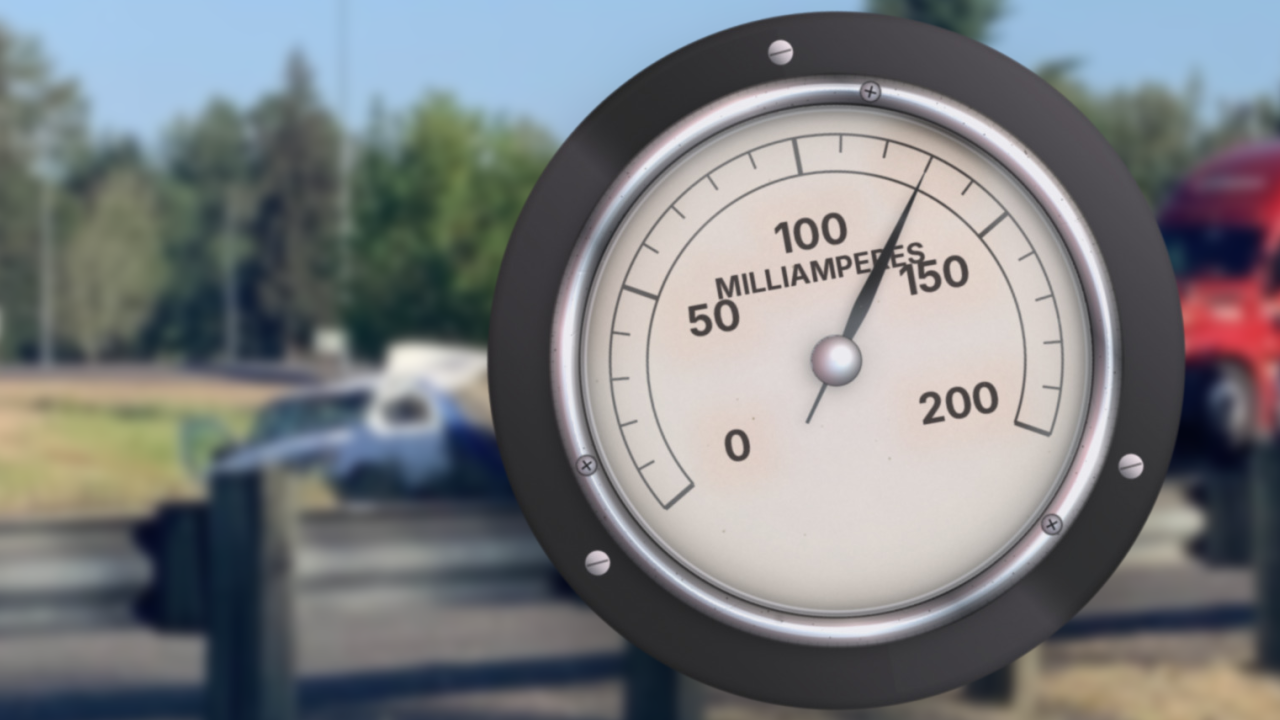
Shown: 130 mA
